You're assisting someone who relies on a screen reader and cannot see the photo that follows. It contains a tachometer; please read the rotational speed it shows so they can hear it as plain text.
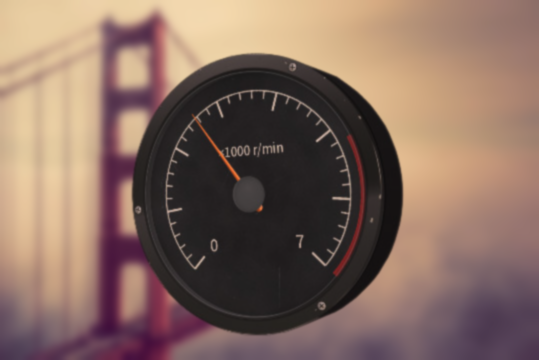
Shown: 2600 rpm
